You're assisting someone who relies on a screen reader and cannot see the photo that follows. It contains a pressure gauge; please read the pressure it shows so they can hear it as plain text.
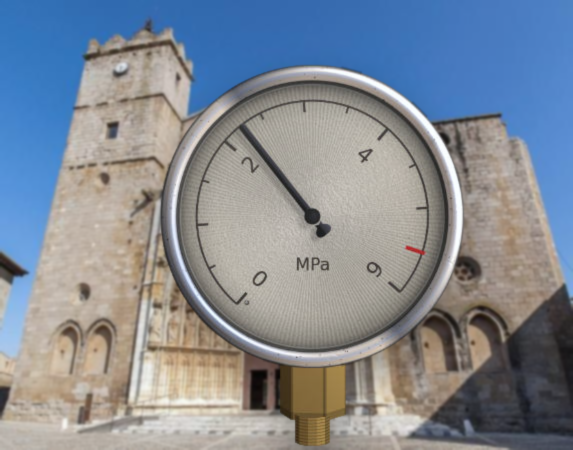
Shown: 2.25 MPa
